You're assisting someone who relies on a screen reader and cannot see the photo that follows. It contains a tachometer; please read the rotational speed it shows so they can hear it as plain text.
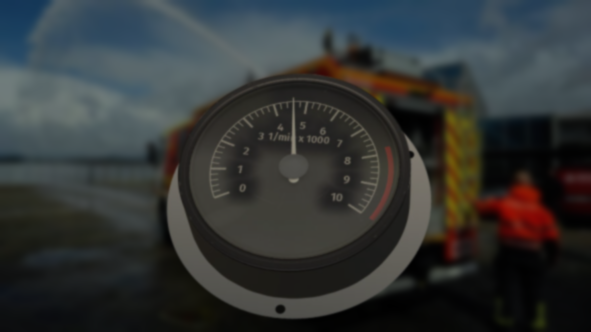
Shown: 4600 rpm
